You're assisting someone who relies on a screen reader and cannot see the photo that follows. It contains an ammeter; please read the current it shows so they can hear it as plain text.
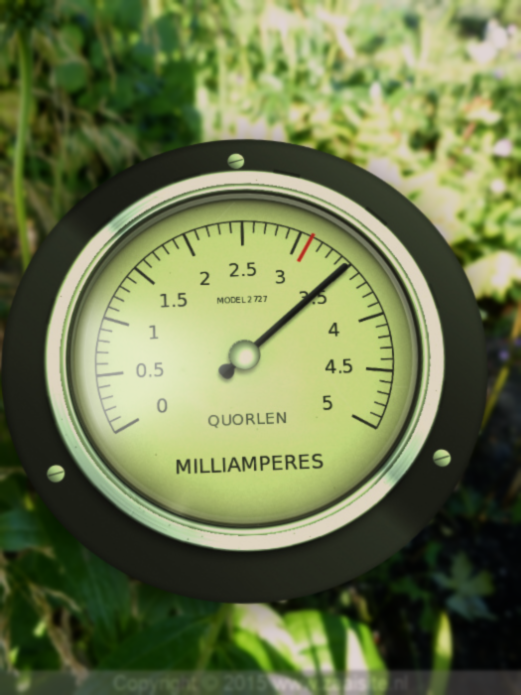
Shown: 3.5 mA
